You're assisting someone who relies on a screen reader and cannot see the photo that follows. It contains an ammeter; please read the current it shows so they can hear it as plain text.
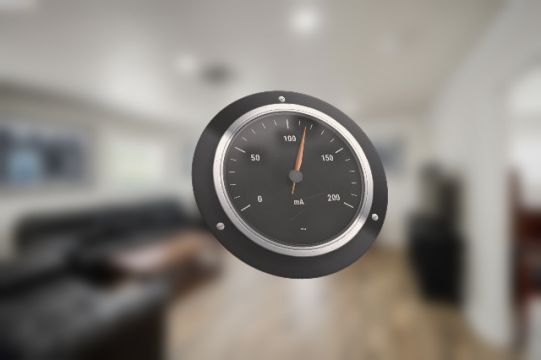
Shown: 115 mA
